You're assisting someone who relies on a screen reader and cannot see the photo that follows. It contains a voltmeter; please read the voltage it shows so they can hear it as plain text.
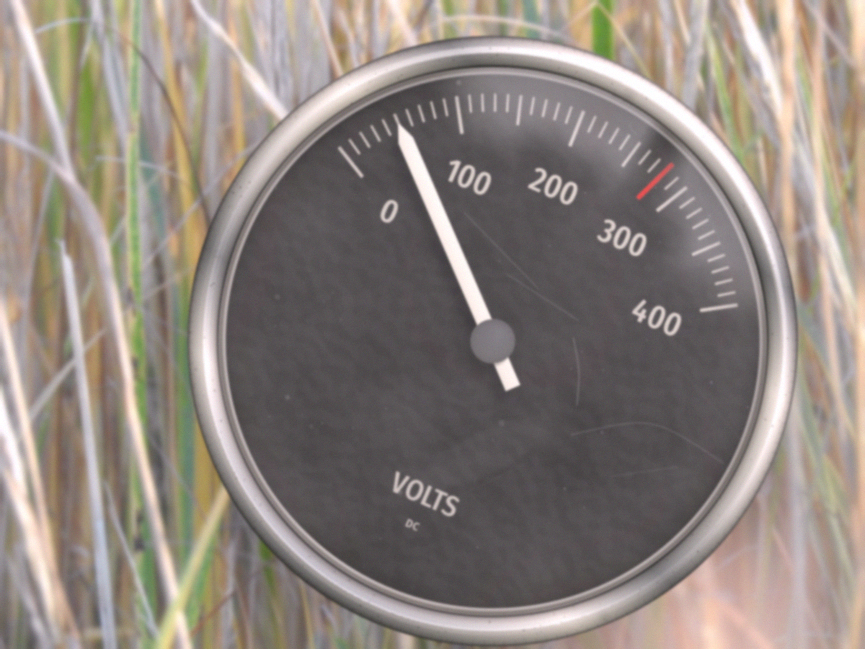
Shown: 50 V
